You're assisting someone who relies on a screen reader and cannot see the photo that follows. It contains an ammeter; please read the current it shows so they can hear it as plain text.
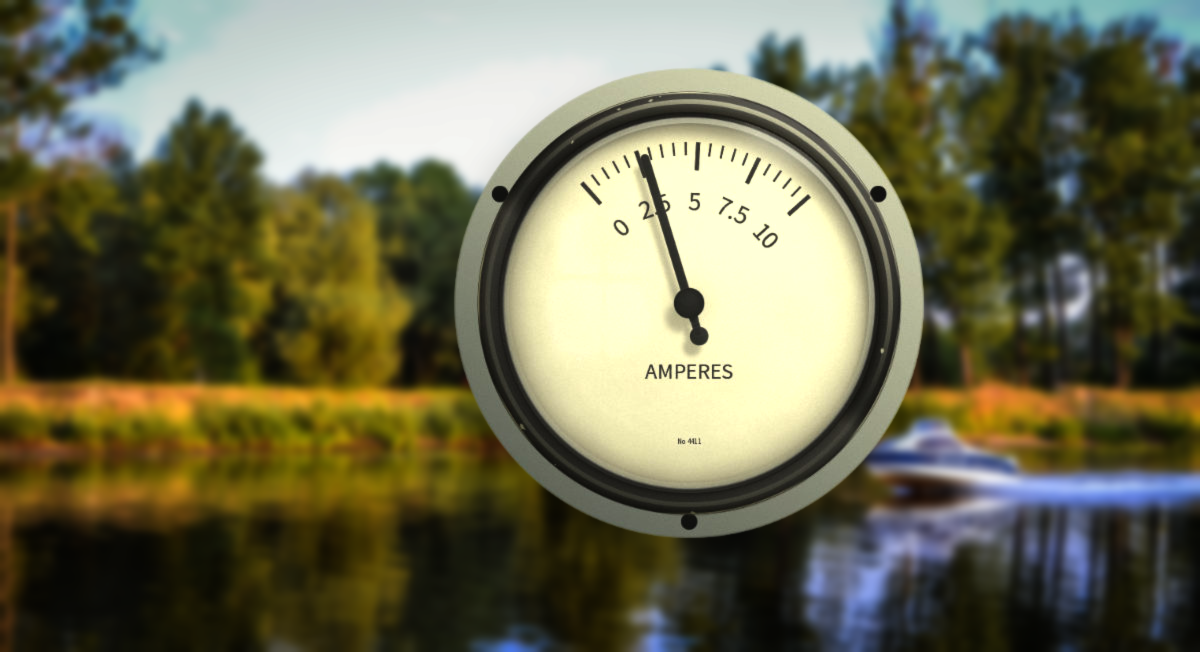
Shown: 2.75 A
